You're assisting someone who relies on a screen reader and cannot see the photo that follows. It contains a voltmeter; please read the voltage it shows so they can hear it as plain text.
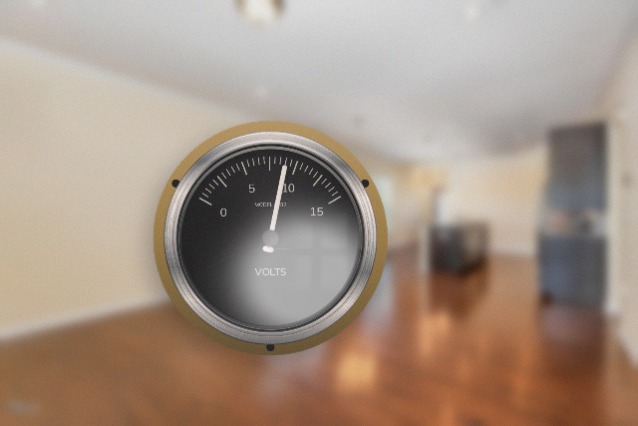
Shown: 9 V
